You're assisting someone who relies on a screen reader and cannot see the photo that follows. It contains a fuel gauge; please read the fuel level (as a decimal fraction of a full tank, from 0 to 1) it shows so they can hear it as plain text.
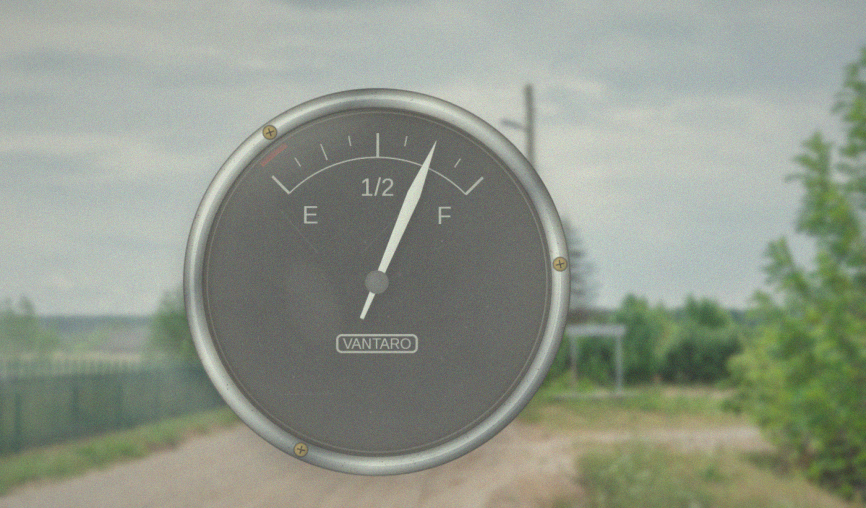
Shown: 0.75
